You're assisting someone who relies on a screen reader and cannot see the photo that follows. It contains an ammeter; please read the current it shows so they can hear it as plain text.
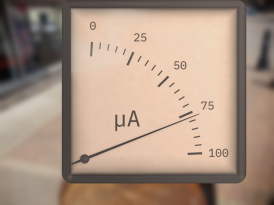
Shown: 77.5 µA
